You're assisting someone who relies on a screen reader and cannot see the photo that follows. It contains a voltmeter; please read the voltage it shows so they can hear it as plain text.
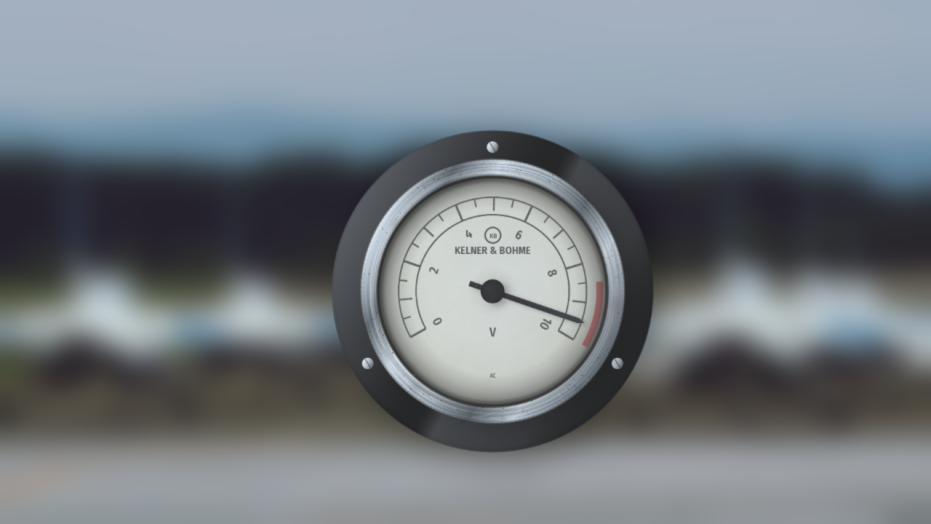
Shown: 9.5 V
